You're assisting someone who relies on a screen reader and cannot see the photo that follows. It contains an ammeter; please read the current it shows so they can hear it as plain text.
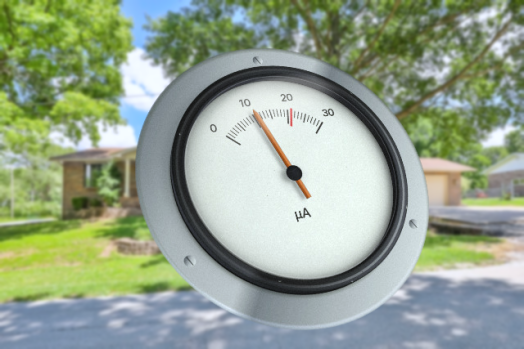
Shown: 10 µA
